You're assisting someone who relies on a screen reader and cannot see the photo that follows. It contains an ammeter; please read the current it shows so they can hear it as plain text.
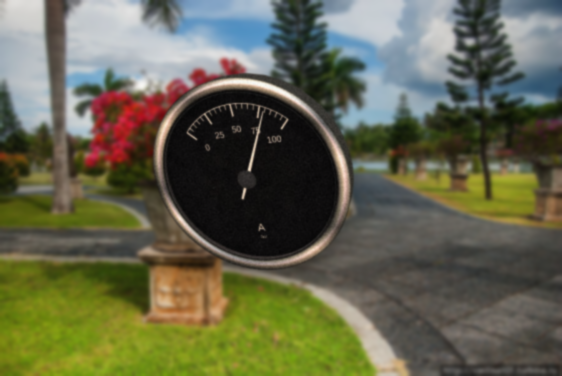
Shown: 80 A
